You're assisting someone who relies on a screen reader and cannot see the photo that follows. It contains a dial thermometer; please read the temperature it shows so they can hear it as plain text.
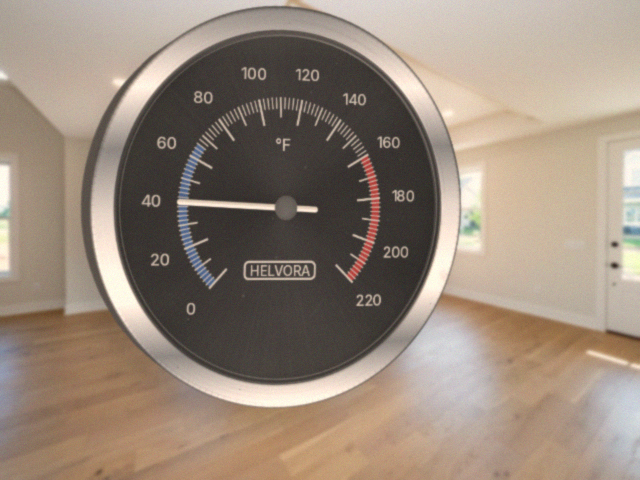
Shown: 40 °F
